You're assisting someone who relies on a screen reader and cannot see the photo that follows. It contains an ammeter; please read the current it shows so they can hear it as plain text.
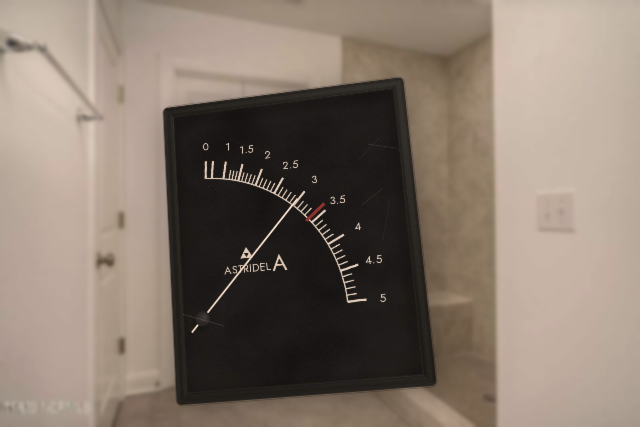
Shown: 3 A
